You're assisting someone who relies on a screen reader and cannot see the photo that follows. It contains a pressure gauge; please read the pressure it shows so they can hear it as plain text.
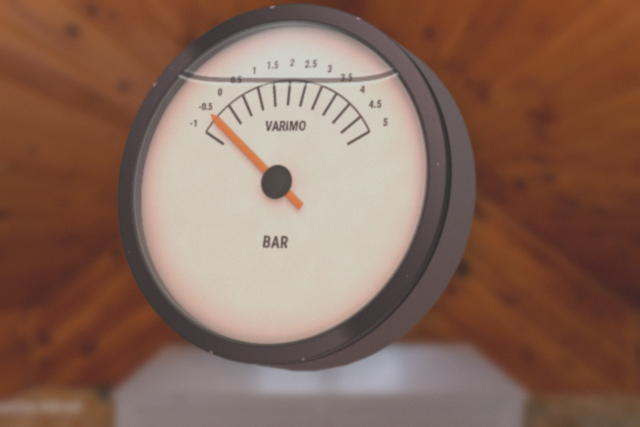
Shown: -0.5 bar
